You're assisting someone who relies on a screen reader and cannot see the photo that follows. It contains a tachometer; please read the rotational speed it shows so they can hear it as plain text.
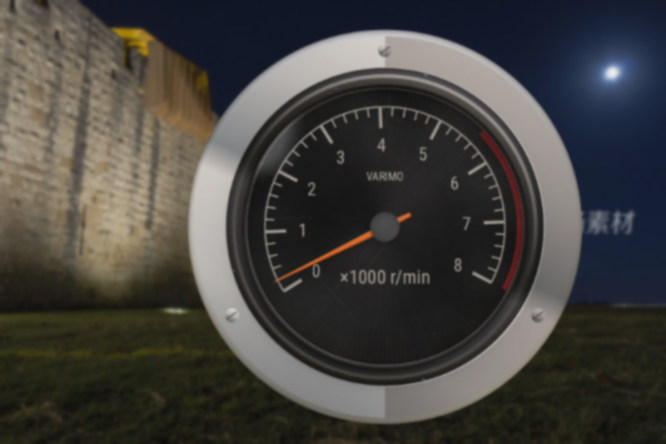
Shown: 200 rpm
